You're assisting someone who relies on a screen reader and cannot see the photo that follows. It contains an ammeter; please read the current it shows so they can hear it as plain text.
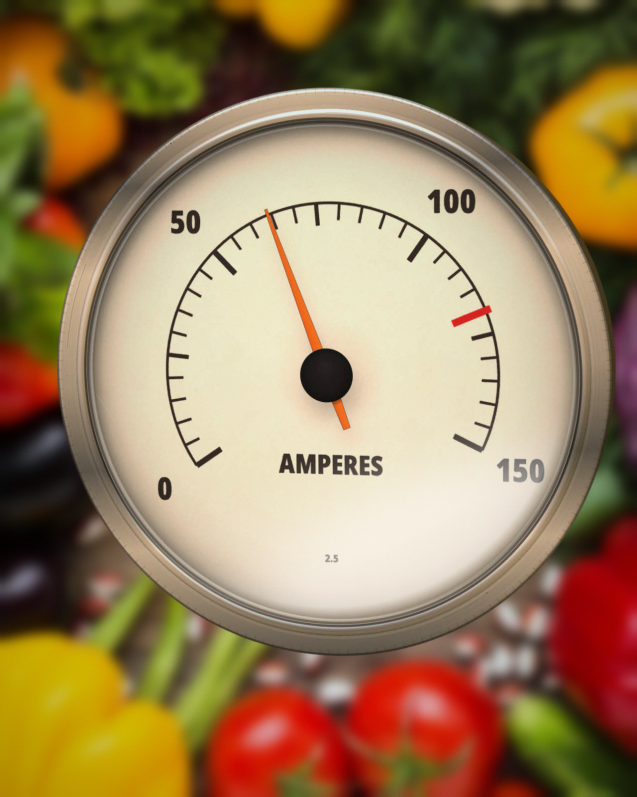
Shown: 65 A
